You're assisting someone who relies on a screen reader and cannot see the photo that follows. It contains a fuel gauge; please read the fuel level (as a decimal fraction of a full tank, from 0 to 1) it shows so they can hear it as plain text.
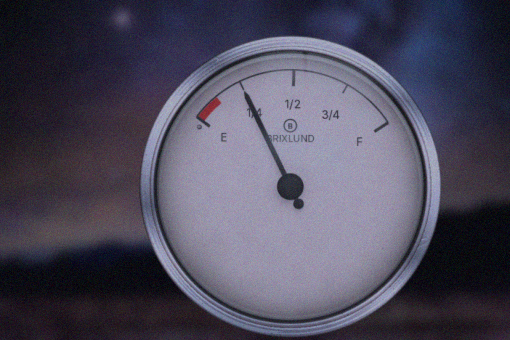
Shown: 0.25
